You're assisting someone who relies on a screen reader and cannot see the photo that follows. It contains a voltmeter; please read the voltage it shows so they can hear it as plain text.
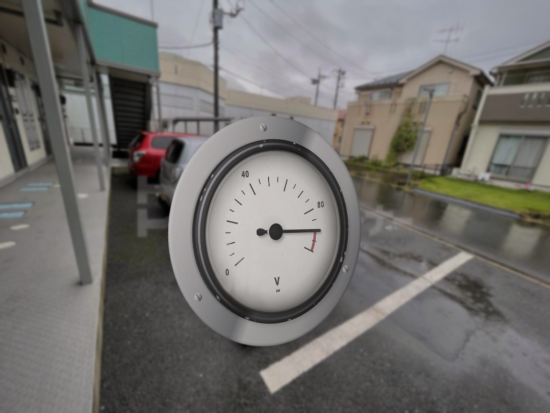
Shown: 90 V
